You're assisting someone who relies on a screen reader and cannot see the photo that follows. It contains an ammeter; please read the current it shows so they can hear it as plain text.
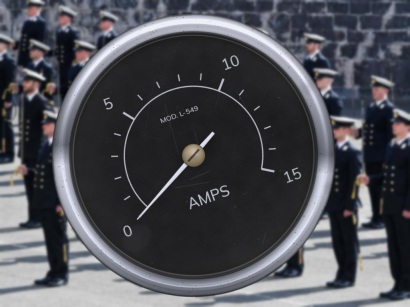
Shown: 0 A
